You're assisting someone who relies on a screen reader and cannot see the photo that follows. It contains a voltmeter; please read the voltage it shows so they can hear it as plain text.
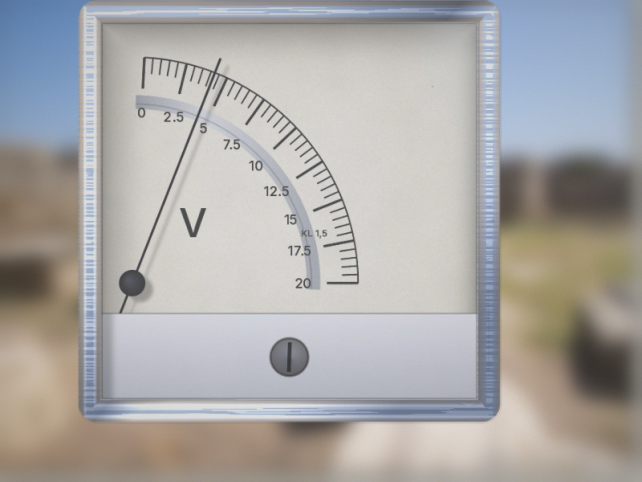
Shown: 4.25 V
